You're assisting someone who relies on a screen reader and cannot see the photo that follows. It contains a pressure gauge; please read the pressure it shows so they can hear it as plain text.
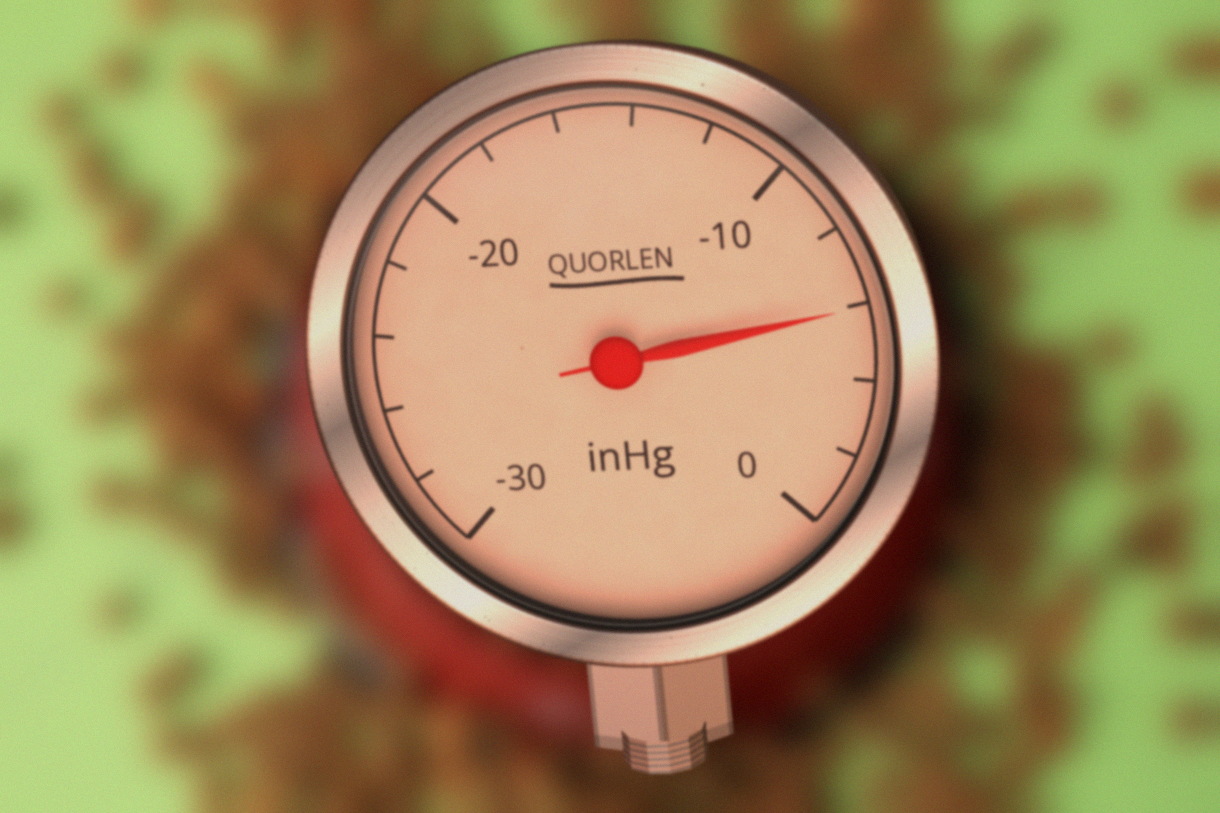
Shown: -6 inHg
